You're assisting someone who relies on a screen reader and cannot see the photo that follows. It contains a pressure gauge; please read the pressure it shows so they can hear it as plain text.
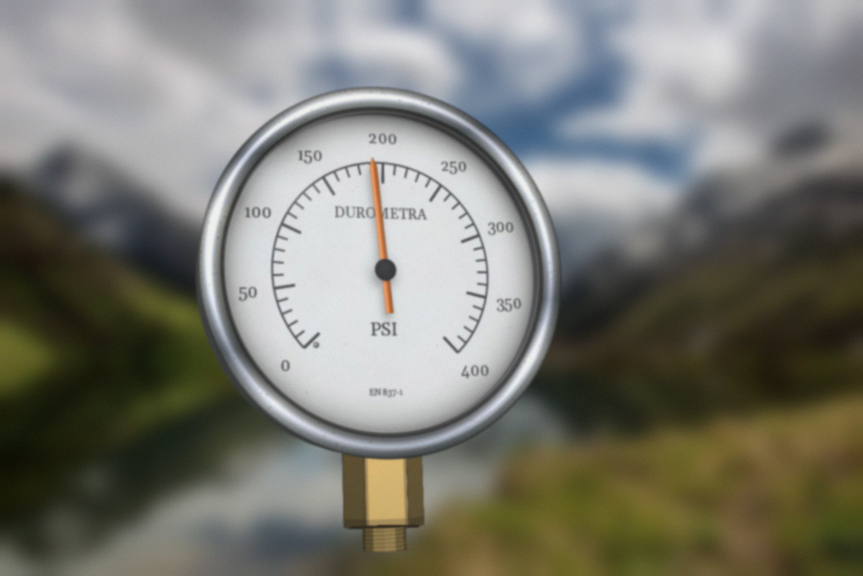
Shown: 190 psi
